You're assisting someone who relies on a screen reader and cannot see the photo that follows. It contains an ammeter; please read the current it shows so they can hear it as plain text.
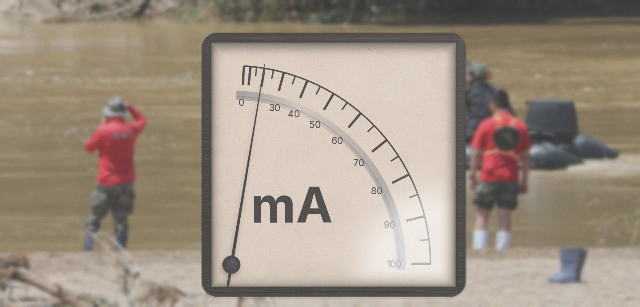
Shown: 20 mA
